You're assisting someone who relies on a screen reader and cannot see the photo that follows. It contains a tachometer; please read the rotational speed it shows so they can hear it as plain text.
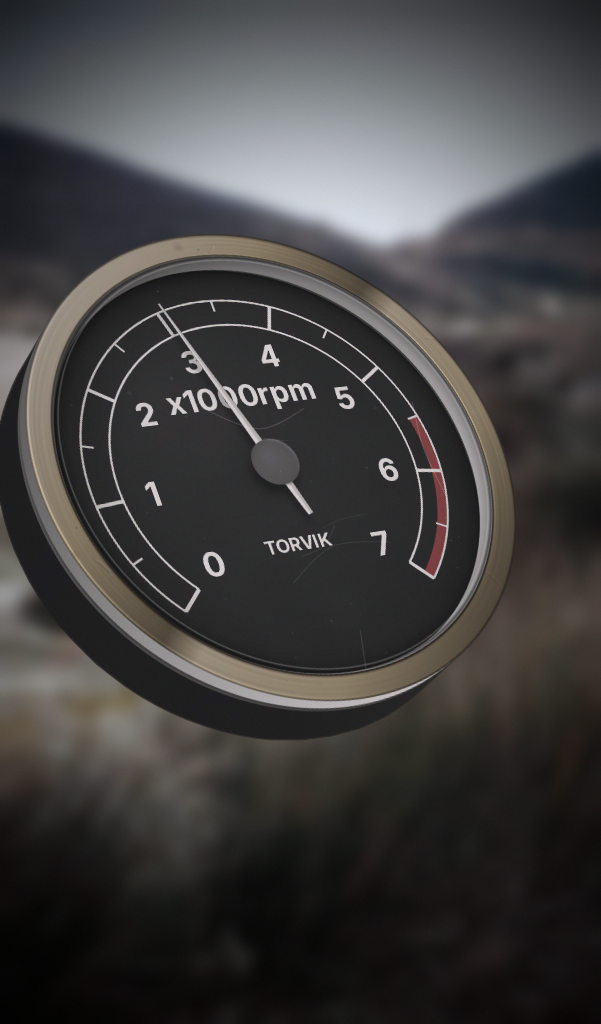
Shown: 3000 rpm
